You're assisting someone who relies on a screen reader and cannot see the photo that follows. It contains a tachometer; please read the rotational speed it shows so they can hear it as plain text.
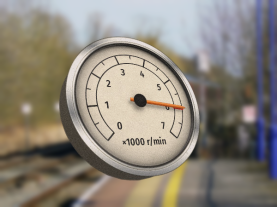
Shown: 6000 rpm
